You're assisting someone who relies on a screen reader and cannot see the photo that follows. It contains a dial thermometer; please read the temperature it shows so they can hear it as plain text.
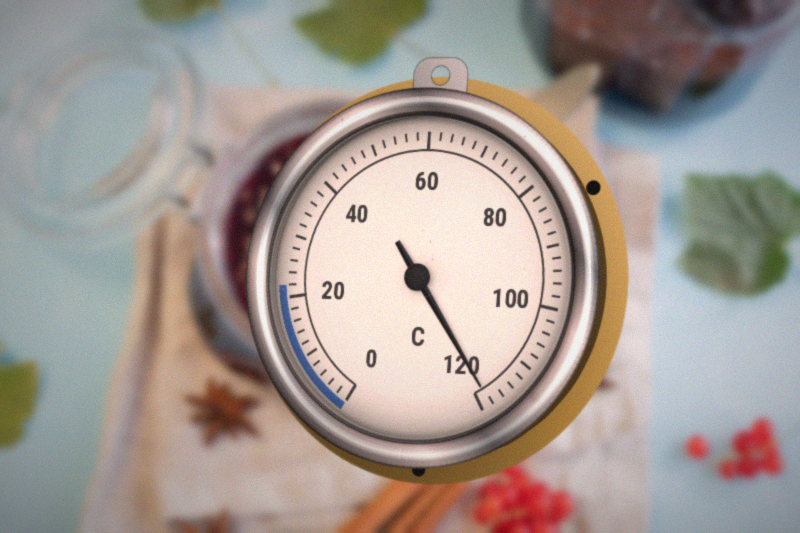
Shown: 118 °C
